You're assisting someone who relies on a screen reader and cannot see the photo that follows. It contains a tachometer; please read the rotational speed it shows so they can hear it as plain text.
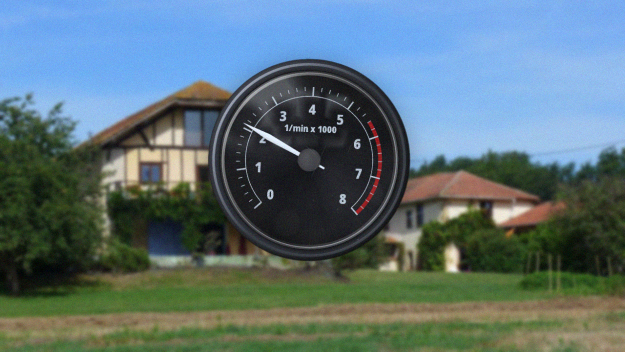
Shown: 2100 rpm
